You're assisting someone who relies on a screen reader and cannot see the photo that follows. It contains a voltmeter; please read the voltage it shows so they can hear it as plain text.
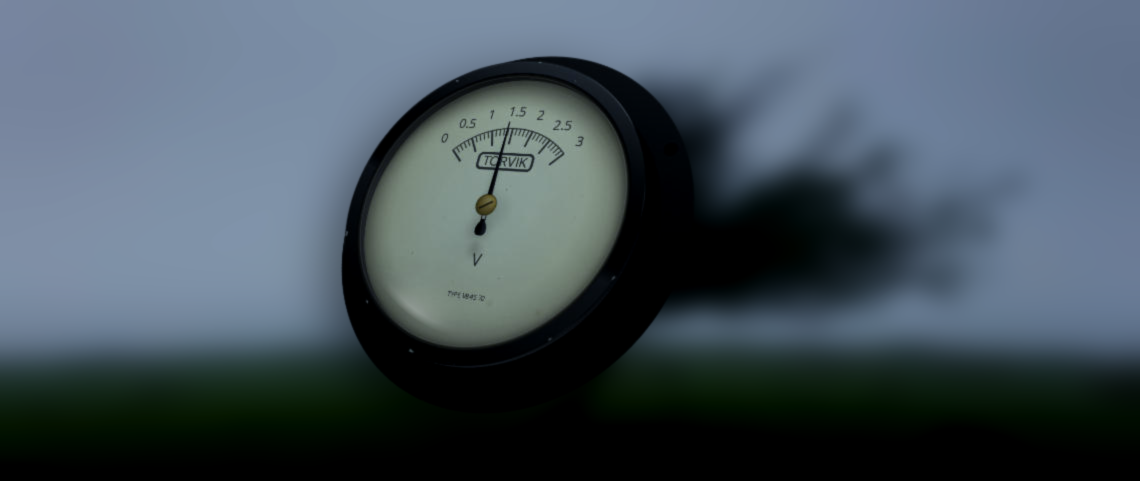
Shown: 1.5 V
